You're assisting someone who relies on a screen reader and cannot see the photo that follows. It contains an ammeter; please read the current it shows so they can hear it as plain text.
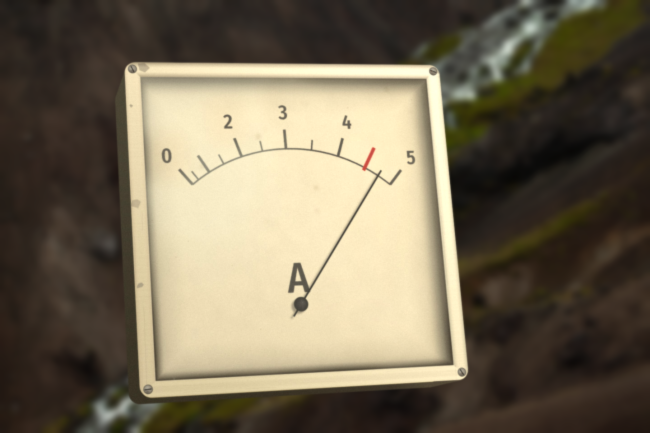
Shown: 4.75 A
